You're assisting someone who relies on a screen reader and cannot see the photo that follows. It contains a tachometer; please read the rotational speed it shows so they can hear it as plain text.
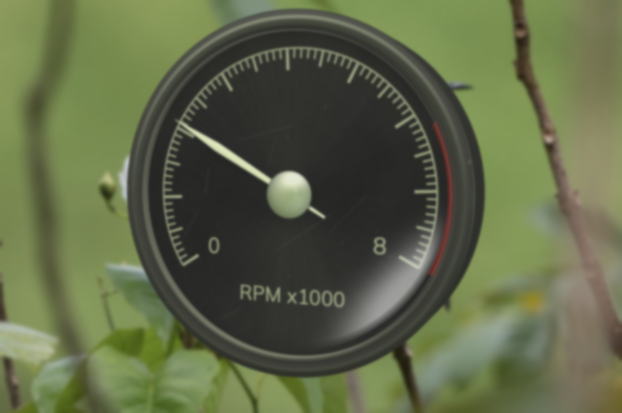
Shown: 2100 rpm
